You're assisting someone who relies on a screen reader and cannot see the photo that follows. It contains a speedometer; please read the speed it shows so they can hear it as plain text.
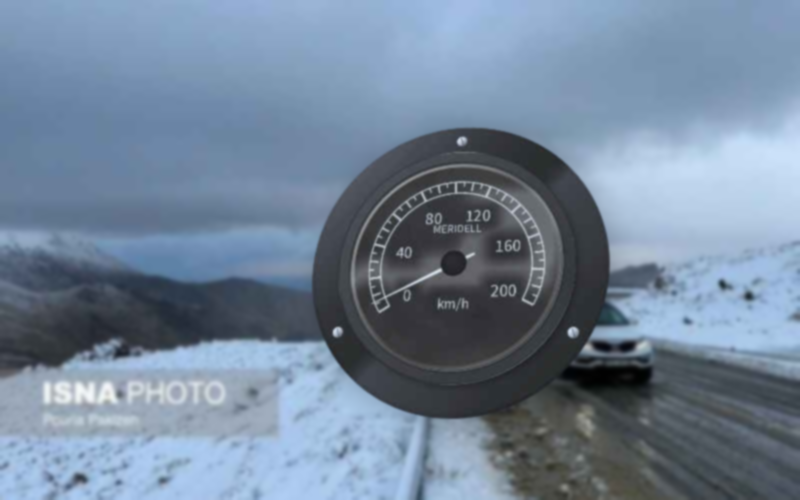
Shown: 5 km/h
